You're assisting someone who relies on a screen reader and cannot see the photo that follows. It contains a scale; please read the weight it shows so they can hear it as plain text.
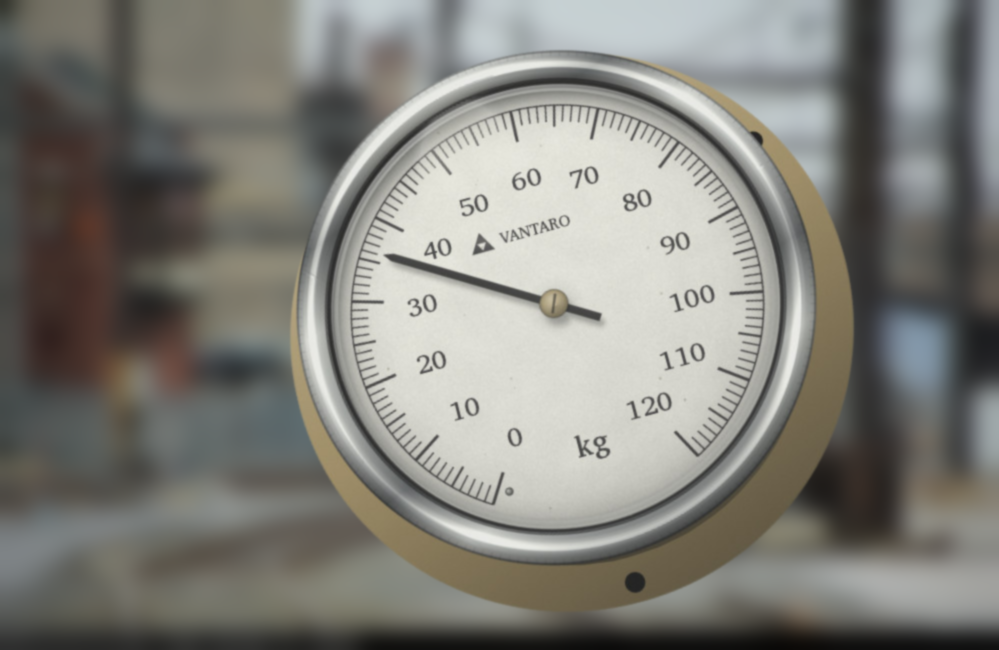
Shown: 36 kg
